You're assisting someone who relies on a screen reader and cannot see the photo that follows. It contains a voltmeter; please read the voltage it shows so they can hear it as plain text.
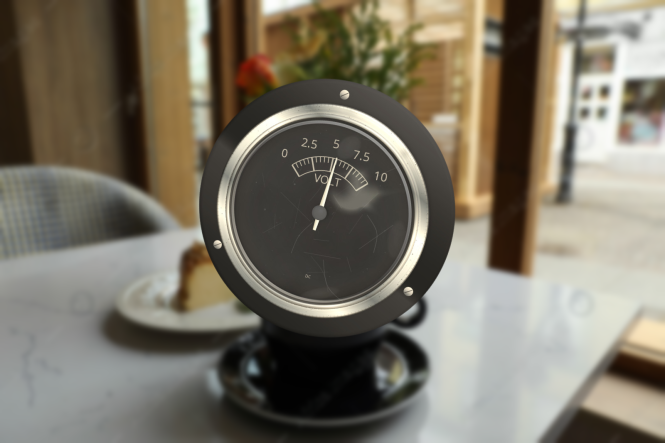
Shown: 5.5 V
